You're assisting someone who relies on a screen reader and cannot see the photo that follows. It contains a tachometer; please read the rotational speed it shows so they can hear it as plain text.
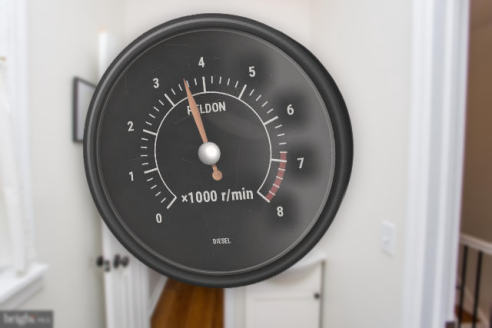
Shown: 3600 rpm
